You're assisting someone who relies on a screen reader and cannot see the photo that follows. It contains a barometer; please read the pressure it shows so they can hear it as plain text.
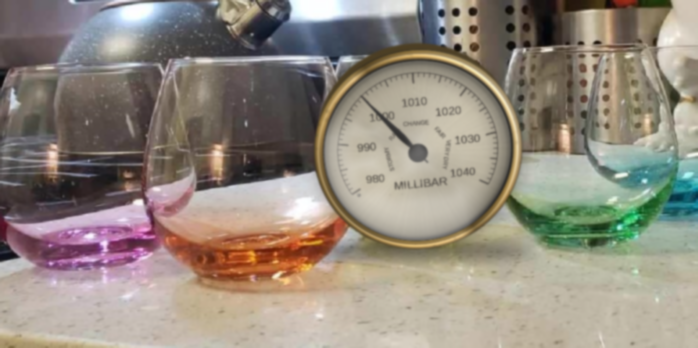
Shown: 1000 mbar
